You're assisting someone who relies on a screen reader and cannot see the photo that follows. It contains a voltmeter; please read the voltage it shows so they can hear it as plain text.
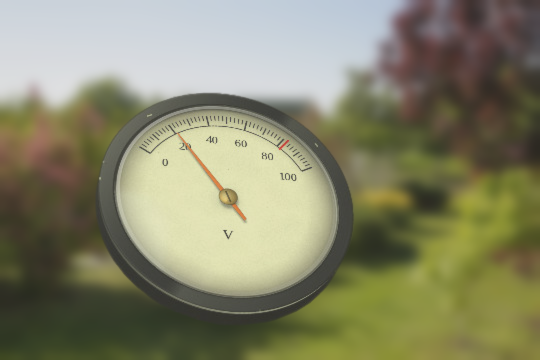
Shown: 20 V
